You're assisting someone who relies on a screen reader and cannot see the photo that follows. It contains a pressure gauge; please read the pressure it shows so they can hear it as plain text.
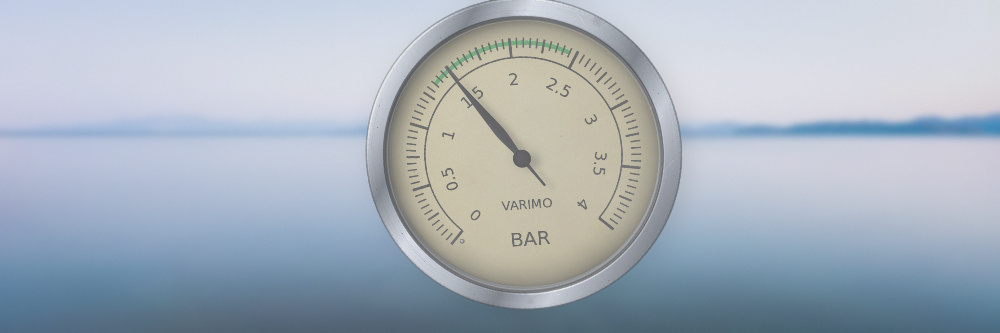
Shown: 1.5 bar
